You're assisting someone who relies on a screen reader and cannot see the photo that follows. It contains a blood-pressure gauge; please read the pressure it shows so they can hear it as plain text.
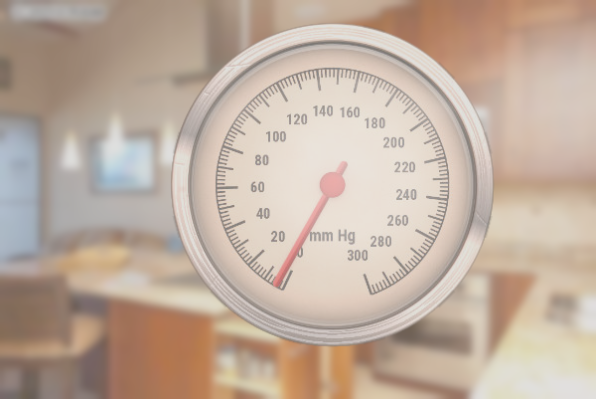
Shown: 4 mmHg
